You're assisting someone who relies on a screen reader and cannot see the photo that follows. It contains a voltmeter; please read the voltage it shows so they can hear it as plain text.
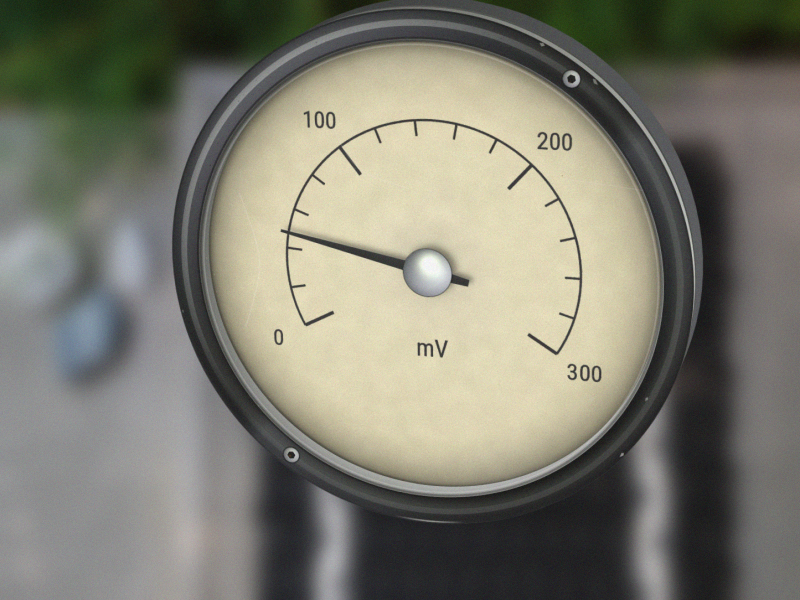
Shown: 50 mV
